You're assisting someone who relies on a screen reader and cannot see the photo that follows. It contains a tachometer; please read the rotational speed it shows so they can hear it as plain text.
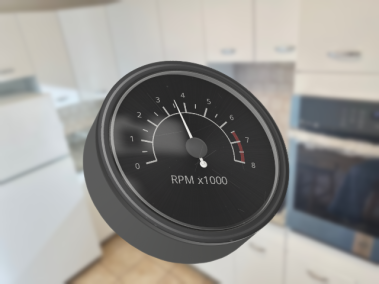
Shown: 3500 rpm
